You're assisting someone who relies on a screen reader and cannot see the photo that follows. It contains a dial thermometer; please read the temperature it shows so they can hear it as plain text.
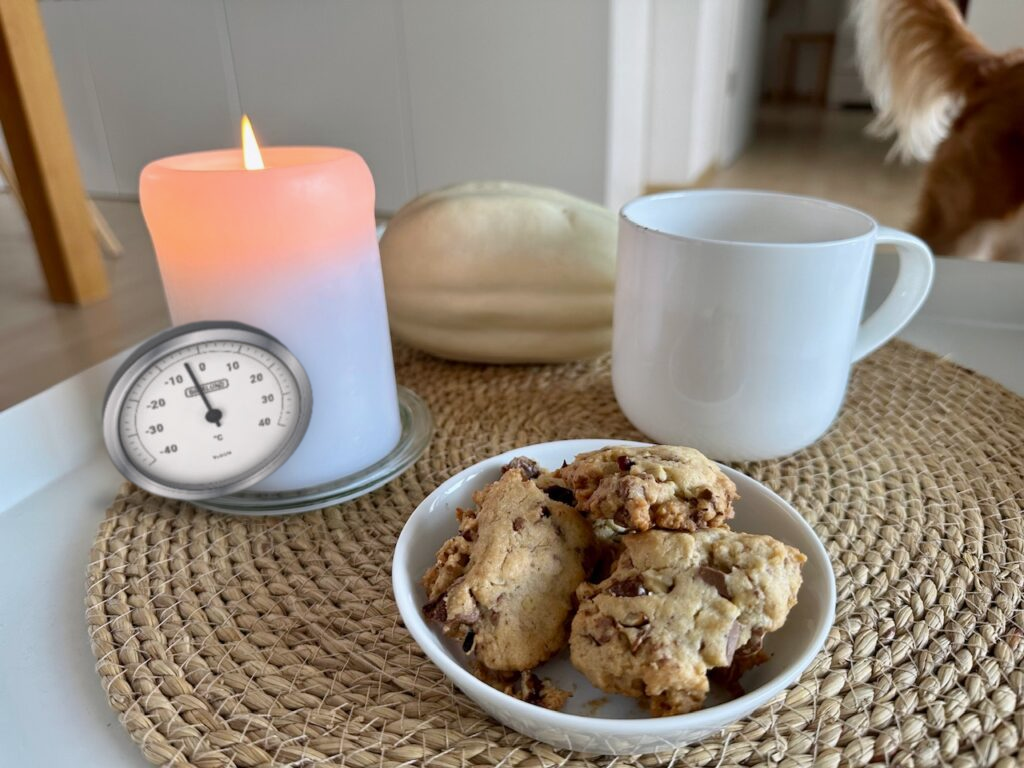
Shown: -4 °C
